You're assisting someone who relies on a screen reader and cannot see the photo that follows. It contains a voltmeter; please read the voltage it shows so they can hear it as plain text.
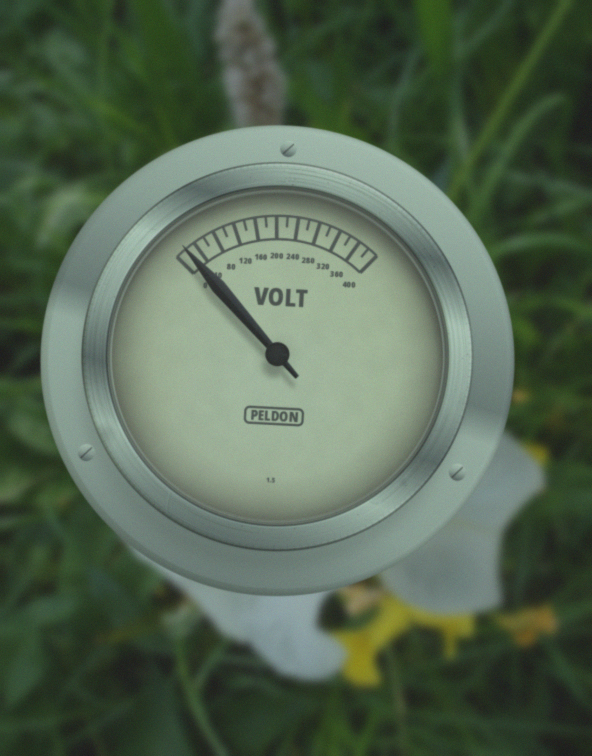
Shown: 20 V
